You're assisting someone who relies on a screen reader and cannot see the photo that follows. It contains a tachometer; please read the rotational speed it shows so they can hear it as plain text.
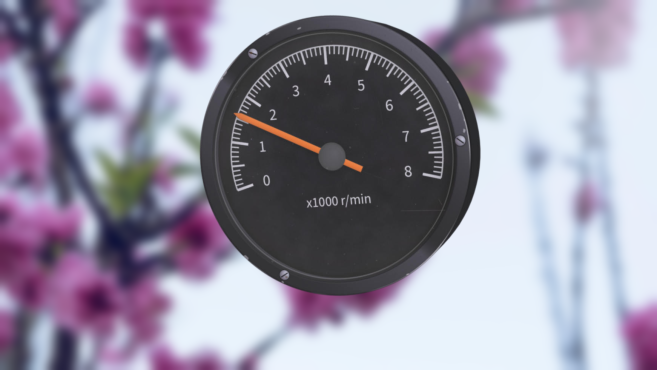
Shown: 1600 rpm
